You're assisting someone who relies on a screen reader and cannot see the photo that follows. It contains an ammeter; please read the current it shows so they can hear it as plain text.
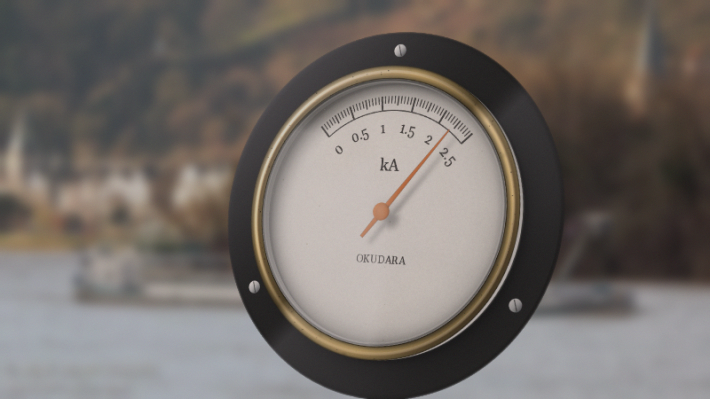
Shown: 2.25 kA
